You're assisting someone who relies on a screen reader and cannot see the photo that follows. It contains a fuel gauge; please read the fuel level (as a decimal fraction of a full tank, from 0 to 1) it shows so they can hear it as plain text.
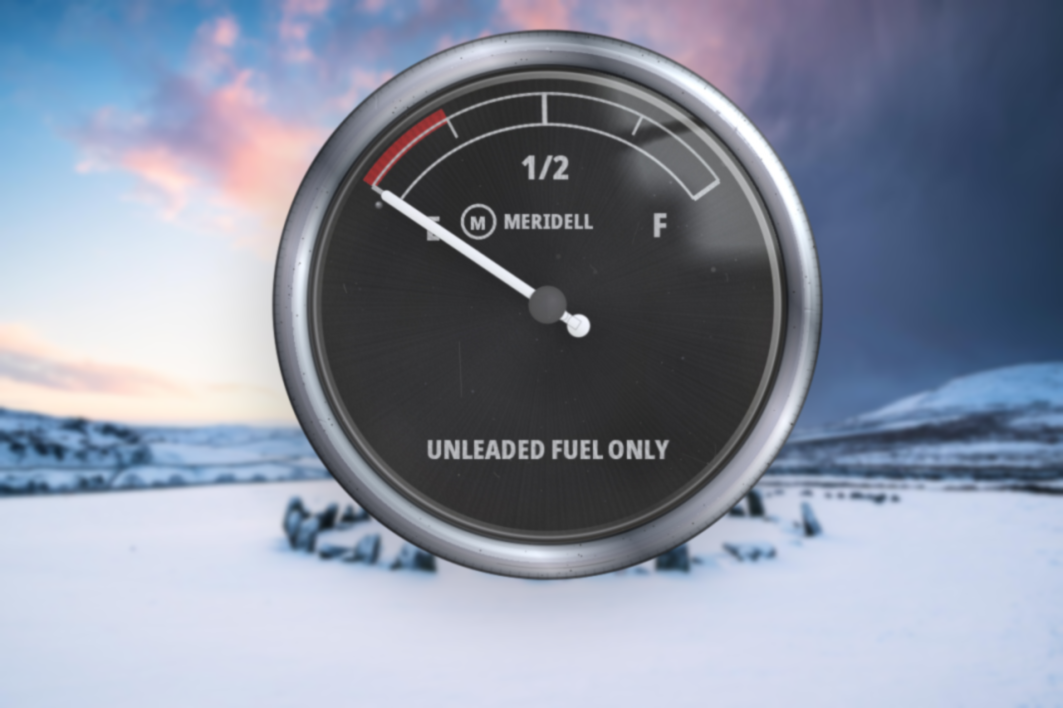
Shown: 0
